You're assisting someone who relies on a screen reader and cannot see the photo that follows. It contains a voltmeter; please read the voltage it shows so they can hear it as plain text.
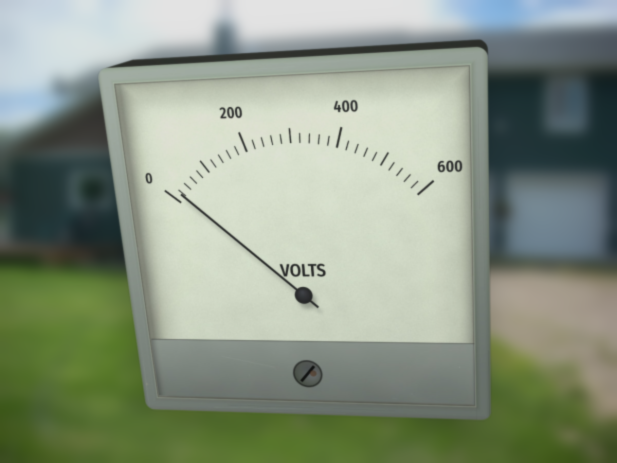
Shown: 20 V
